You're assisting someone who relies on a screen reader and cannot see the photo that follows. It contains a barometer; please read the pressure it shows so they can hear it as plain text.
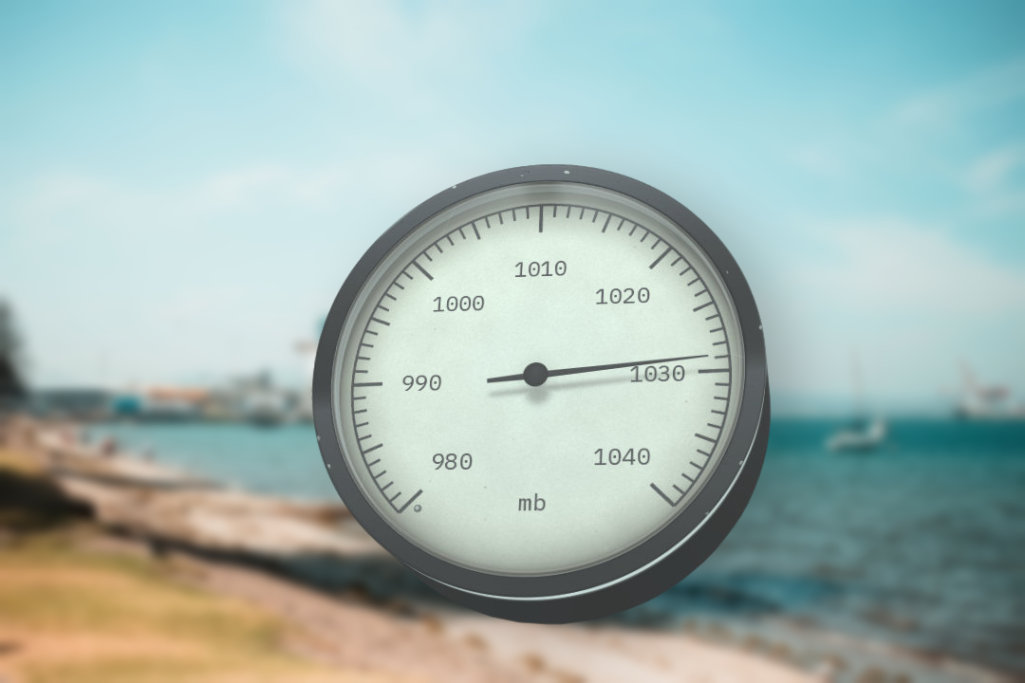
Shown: 1029 mbar
